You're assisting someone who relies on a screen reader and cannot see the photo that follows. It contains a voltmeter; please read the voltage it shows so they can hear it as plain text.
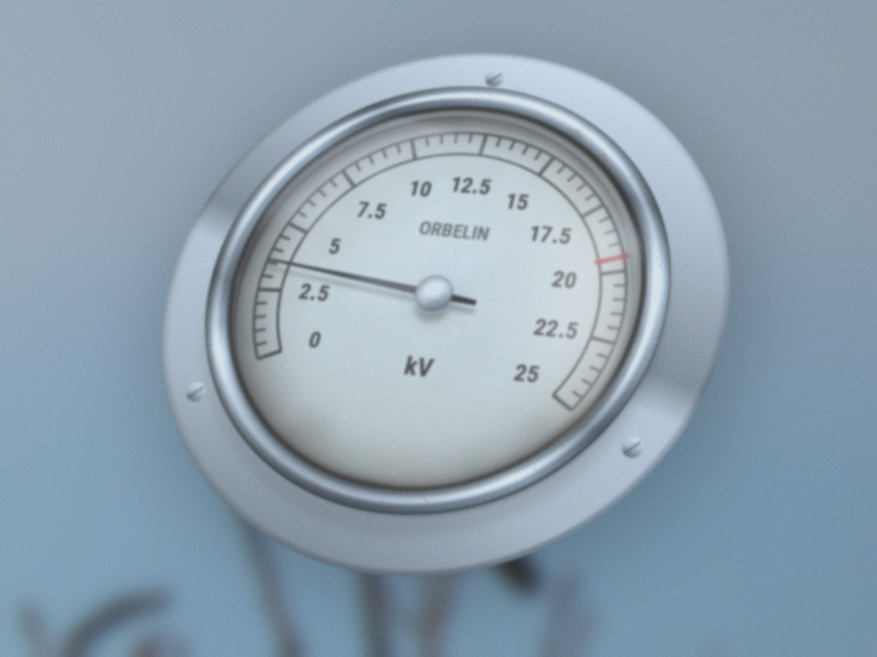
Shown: 3.5 kV
